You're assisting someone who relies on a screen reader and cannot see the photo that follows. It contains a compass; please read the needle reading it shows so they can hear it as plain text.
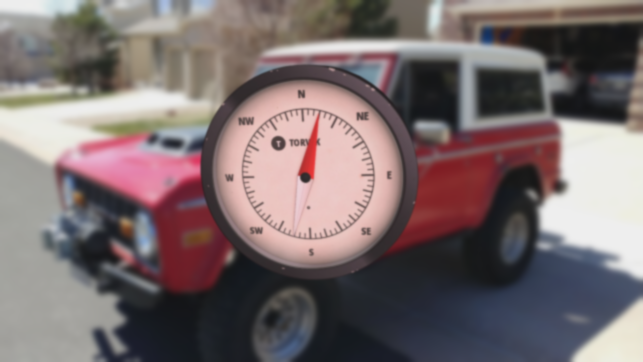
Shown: 15 °
